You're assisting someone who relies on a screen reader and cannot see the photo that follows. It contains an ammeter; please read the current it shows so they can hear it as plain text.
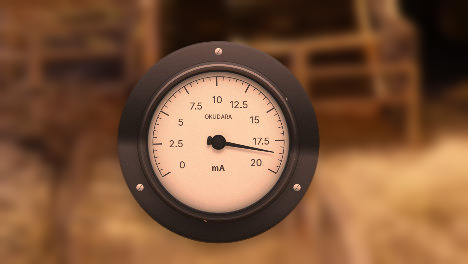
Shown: 18.5 mA
